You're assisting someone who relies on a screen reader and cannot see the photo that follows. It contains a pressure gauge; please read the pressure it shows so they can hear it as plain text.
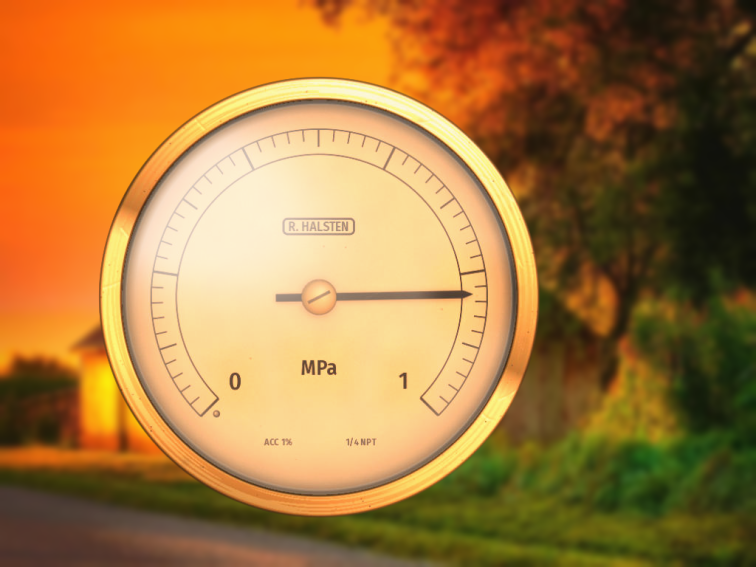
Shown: 0.83 MPa
